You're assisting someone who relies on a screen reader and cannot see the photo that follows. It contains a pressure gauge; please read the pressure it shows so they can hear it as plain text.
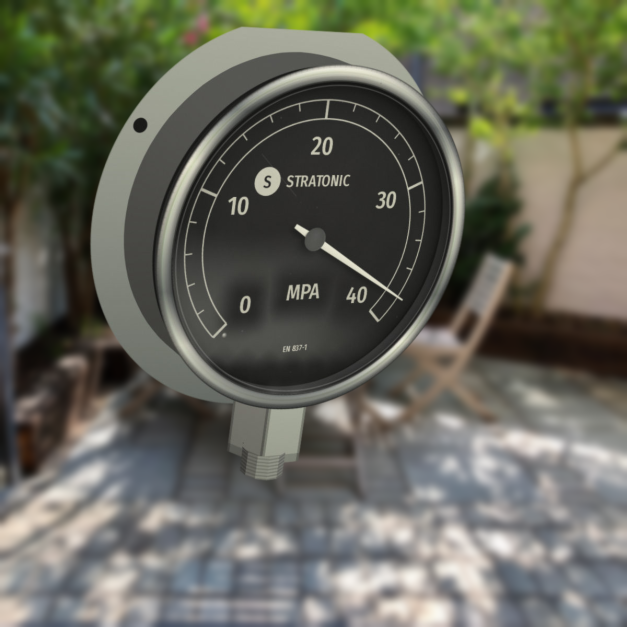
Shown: 38 MPa
